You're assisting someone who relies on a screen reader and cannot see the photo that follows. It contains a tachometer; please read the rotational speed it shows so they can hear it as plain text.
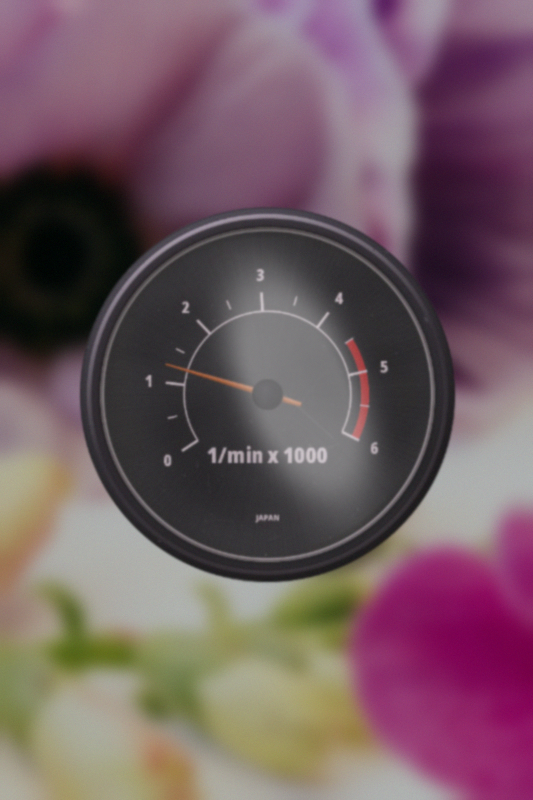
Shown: 1250 rpm
